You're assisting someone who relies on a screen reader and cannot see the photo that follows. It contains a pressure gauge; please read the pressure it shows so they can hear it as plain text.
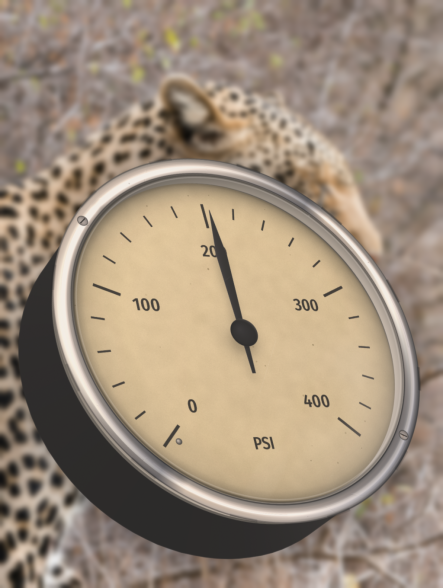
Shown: 200 psi
